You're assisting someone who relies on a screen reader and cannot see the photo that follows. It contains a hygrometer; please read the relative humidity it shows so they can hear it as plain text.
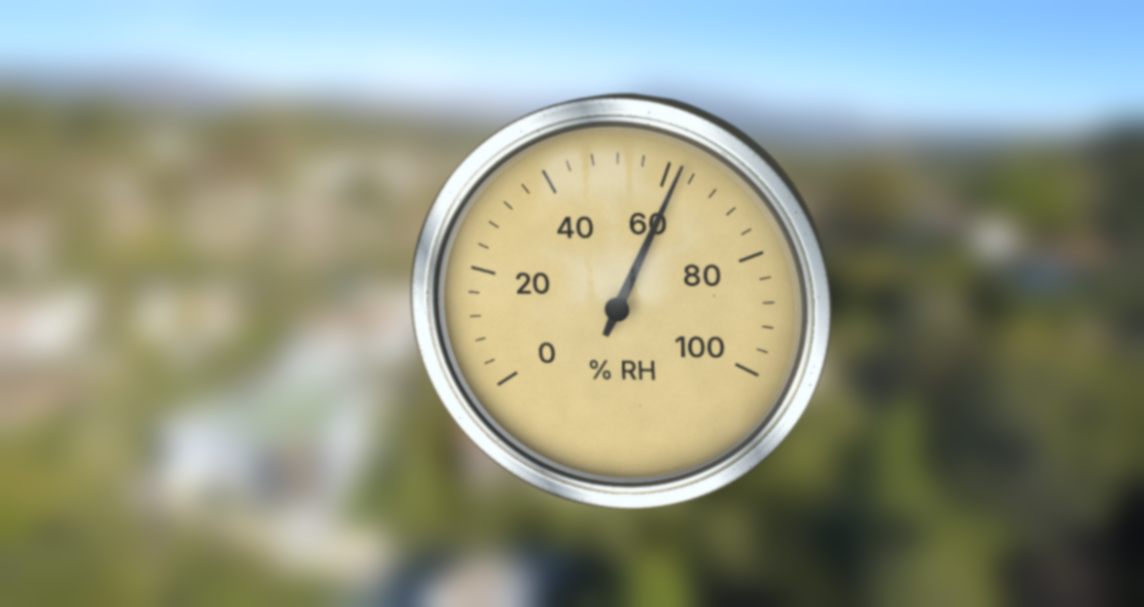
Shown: 62 %
